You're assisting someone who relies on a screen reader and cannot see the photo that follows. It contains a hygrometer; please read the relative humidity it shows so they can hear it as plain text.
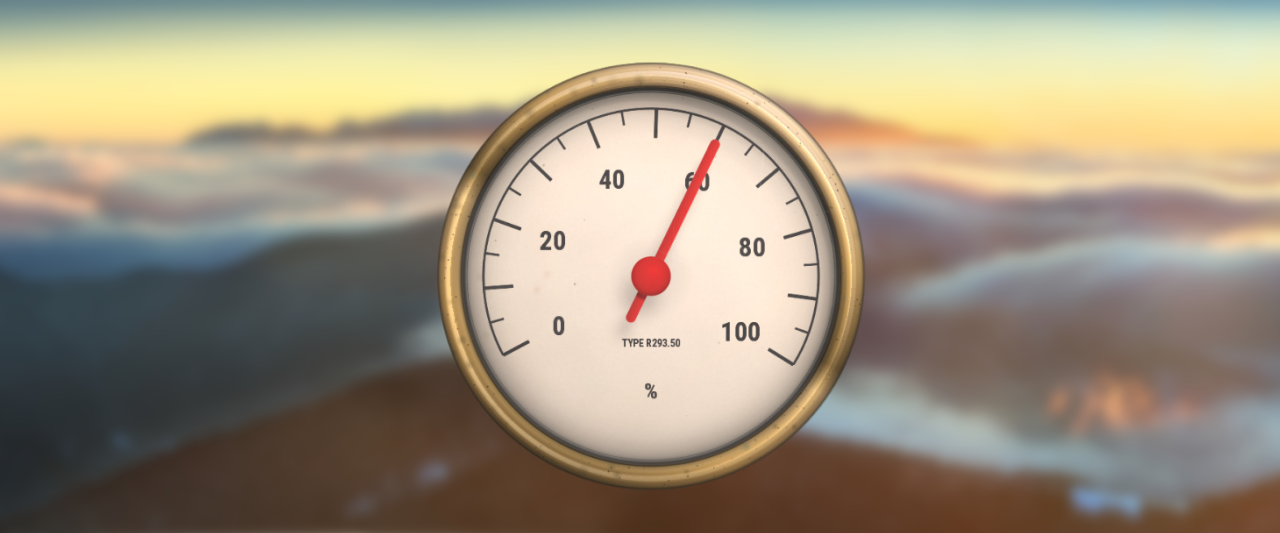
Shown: 60 %
